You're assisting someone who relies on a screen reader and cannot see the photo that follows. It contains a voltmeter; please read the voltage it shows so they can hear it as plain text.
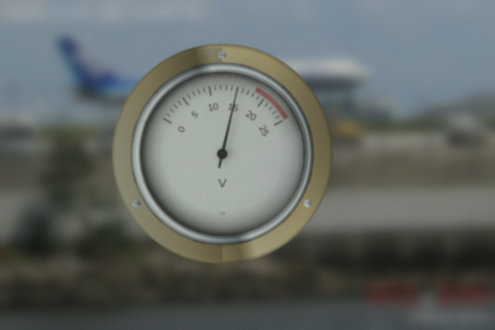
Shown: 15 V
